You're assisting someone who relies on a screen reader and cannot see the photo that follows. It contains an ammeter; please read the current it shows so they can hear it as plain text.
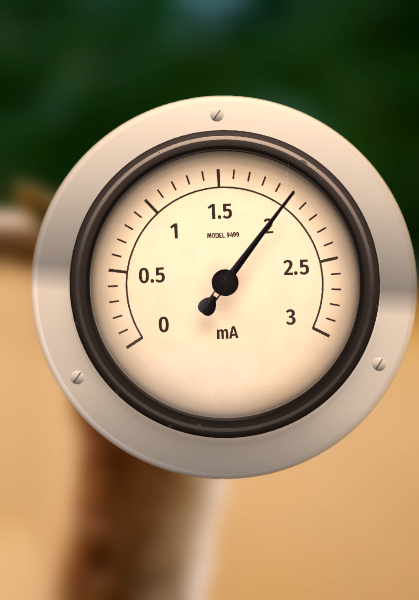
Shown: 2 mA
